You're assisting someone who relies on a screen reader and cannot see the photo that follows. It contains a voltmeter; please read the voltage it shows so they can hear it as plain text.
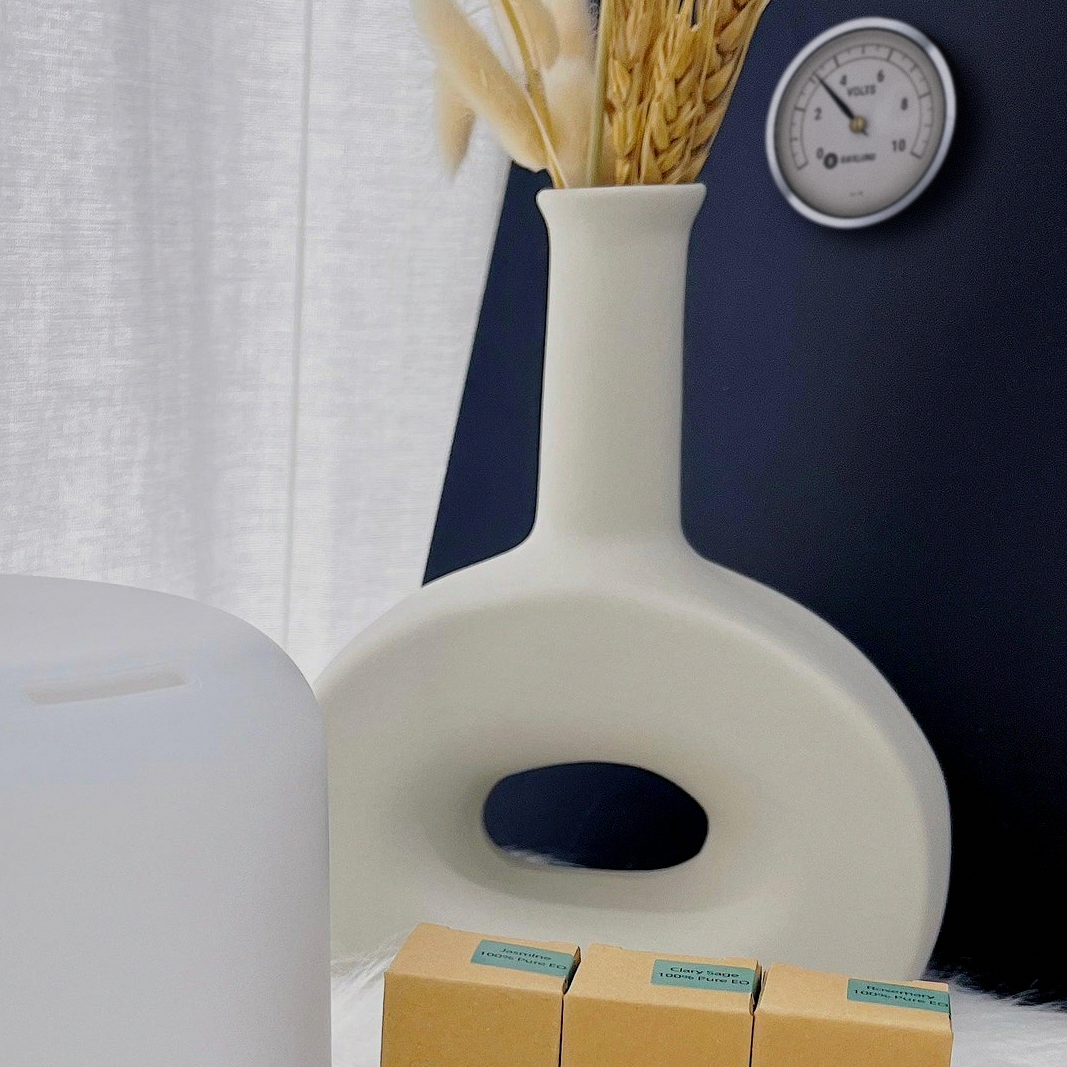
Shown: 3.25 V
